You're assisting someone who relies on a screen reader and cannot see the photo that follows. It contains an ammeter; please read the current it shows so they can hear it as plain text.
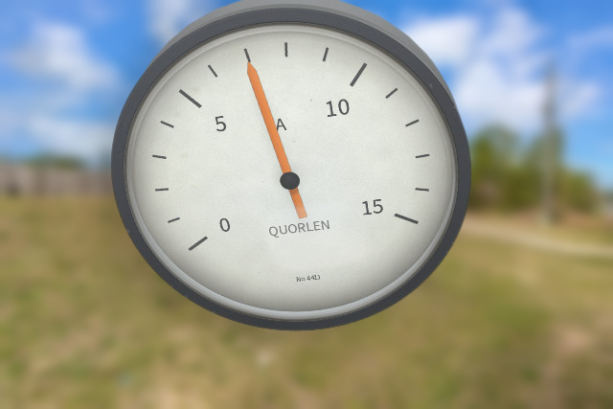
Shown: 7 A
